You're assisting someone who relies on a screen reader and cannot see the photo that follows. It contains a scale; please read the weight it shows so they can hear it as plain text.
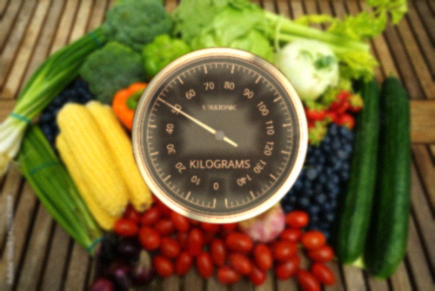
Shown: 50 kg
